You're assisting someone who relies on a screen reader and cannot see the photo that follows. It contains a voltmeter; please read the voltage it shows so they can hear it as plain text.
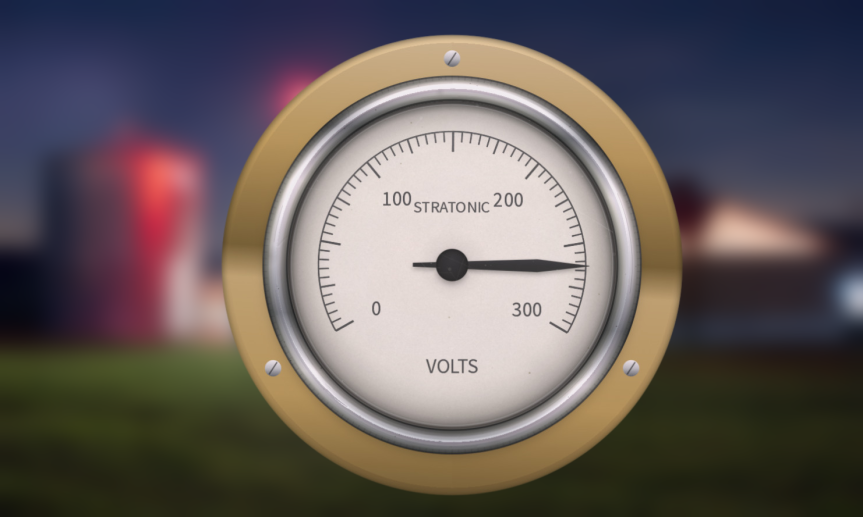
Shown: 262.5 V
